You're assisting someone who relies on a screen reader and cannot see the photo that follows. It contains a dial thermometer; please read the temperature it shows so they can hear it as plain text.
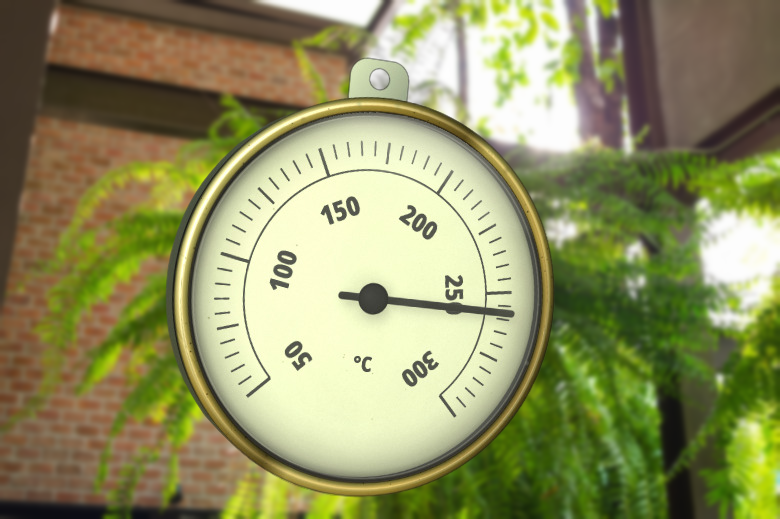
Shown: 257.5 °C
